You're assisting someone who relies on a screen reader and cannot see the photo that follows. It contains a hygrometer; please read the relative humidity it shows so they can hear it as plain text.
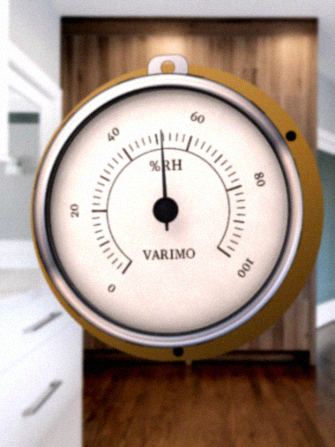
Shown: 52 %
